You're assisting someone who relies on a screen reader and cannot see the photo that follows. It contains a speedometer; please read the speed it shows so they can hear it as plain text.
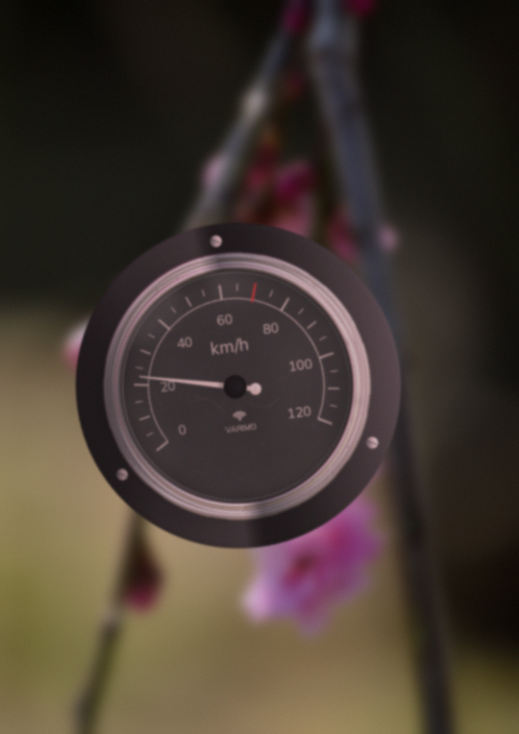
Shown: 22.5 km/h
